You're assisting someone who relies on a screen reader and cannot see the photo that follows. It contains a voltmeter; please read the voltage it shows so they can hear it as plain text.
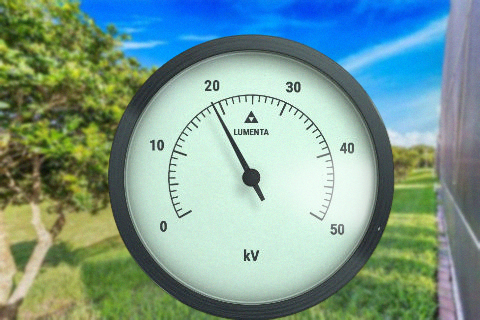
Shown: 19 kV
